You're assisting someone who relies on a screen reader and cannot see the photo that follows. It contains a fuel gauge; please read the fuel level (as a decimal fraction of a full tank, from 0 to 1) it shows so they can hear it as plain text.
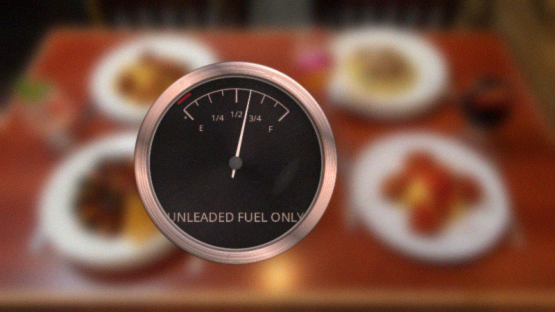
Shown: 0.625
